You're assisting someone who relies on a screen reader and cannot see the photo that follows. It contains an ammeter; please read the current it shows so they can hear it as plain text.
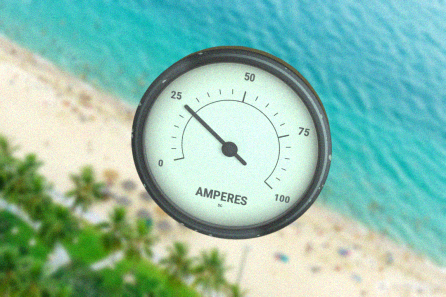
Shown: 25 A
